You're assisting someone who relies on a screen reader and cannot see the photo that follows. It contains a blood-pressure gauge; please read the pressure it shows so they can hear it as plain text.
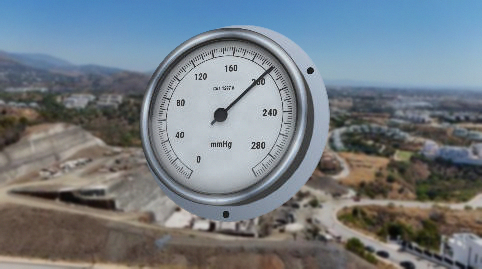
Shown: 200 mmHg
